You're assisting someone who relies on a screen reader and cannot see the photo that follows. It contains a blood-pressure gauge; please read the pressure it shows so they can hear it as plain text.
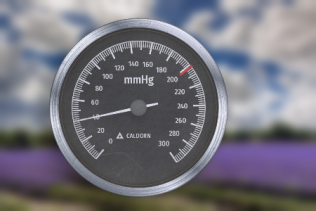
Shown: 40 mmHg
